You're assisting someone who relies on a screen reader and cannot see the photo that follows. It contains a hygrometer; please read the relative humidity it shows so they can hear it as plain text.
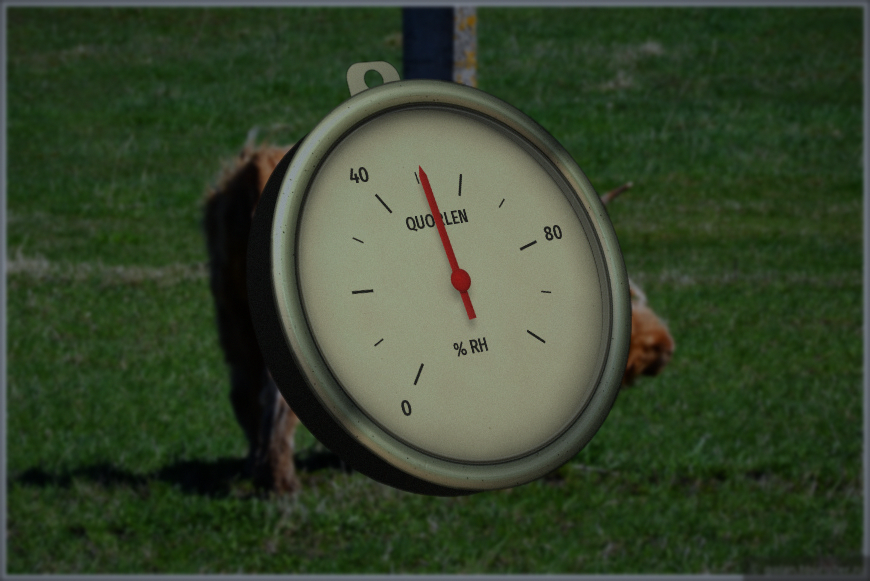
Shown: 50 %
